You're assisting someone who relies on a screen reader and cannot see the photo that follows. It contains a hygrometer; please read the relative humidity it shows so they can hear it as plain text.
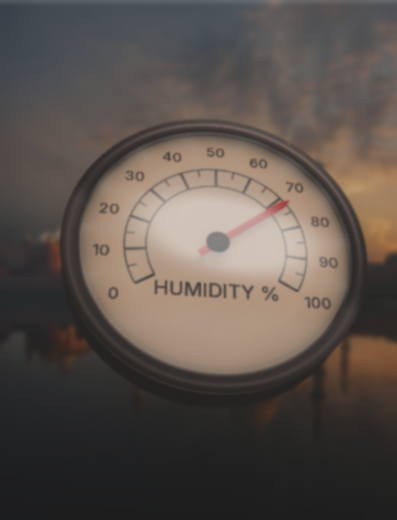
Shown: 72.5 %
